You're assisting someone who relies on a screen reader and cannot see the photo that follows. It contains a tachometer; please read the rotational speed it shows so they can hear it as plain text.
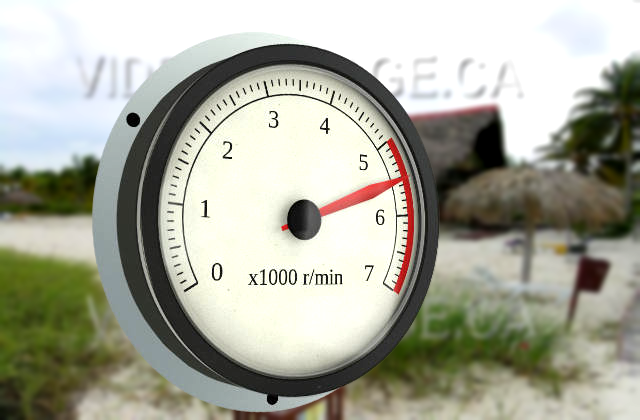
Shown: 5500 rpm
